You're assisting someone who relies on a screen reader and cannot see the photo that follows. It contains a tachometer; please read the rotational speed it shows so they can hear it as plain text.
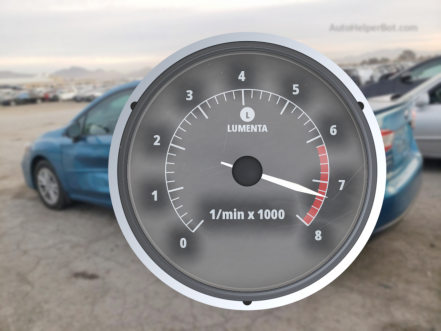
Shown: 7300 rpm
